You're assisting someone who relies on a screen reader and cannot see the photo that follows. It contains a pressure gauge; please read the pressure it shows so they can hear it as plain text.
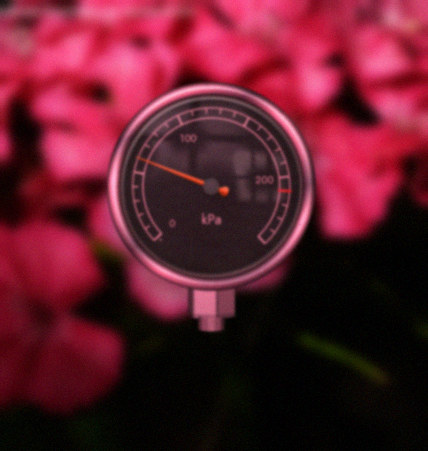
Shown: 60 kPa
